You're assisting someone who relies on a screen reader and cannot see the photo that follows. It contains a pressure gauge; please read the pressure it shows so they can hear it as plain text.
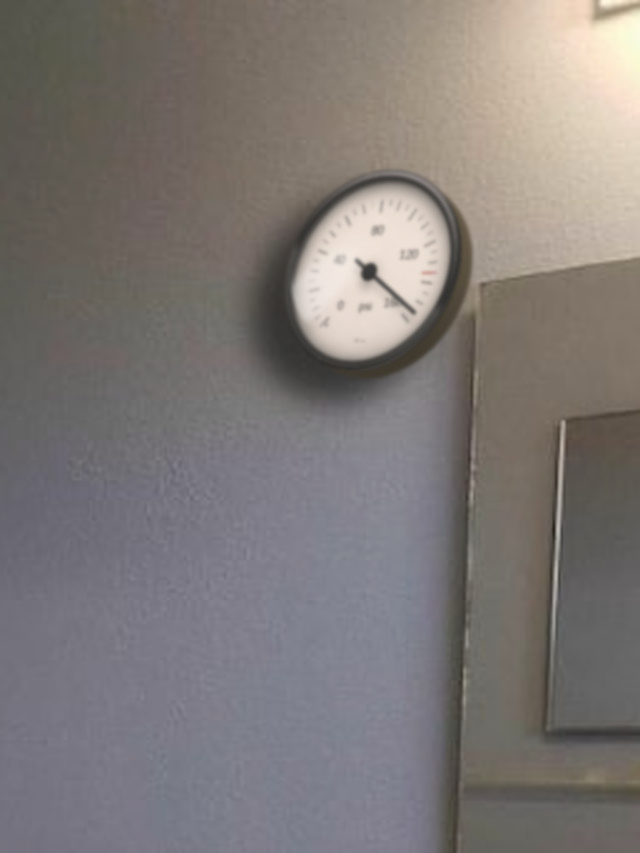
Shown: 155 psi
